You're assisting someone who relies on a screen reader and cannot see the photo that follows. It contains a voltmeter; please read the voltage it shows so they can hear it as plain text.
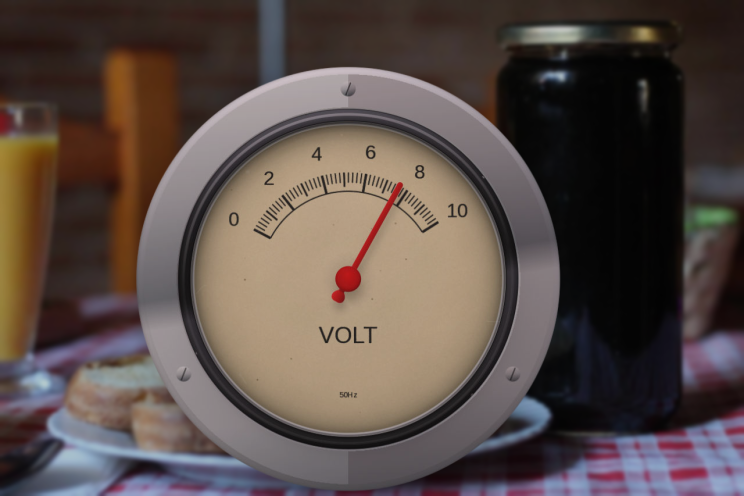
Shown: 7.6 V
